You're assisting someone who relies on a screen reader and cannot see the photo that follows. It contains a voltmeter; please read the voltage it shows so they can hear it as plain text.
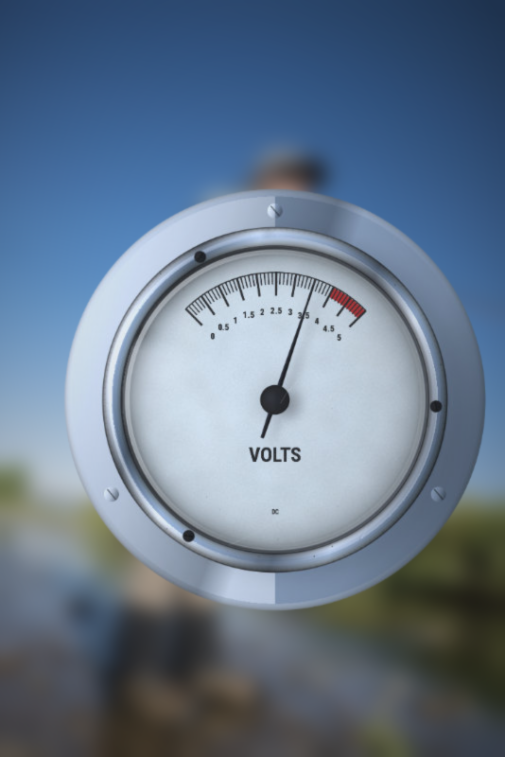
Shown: 3.5 V
